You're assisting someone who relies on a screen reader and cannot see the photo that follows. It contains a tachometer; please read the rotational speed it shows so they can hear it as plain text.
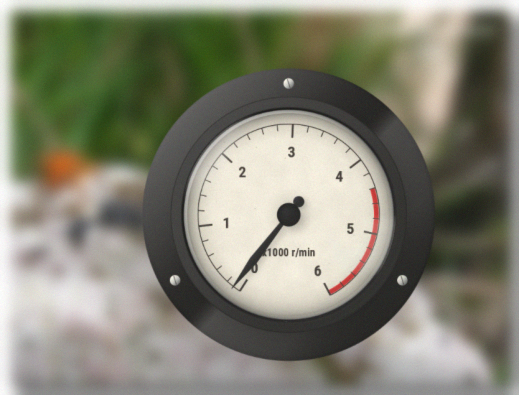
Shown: 100 rpm
